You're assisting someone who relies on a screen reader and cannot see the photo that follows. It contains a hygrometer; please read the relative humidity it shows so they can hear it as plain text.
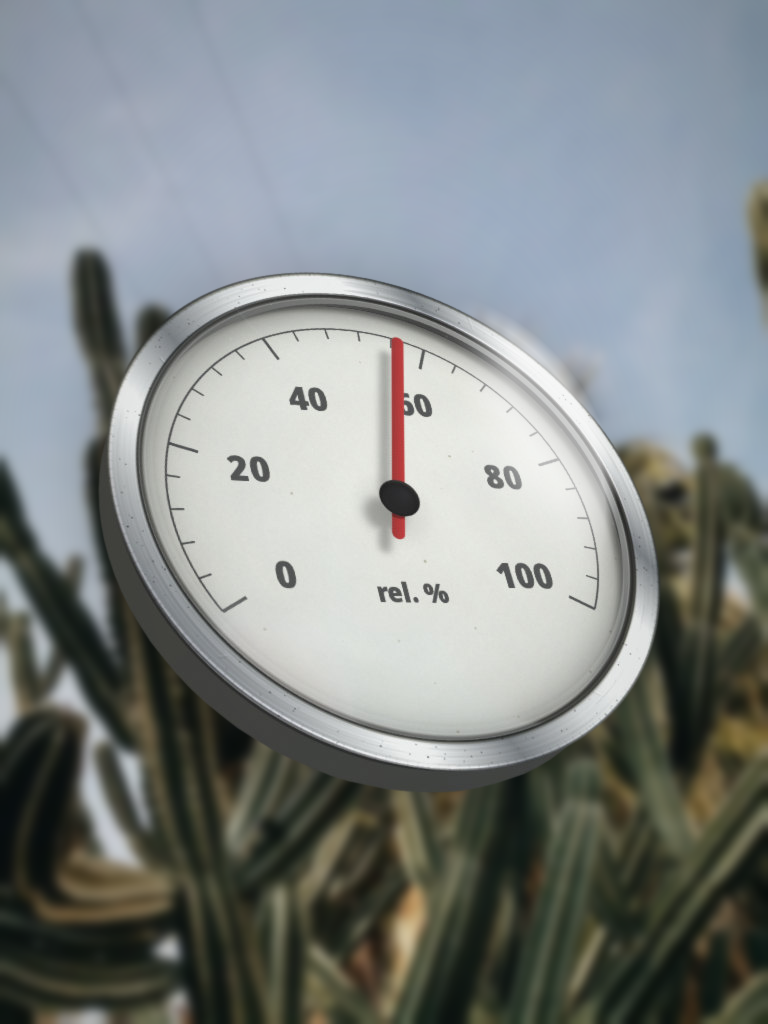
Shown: 56 %
